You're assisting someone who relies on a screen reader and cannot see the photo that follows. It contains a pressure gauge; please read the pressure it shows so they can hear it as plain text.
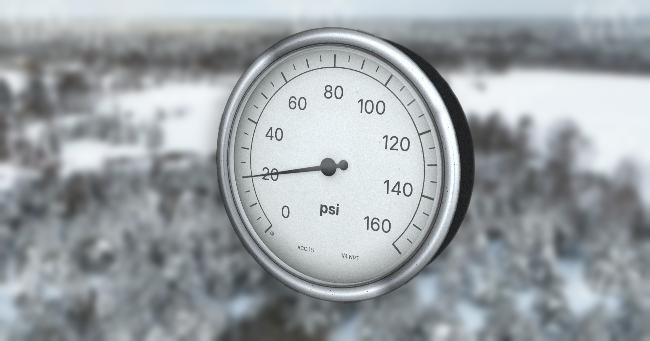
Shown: 20 psi
